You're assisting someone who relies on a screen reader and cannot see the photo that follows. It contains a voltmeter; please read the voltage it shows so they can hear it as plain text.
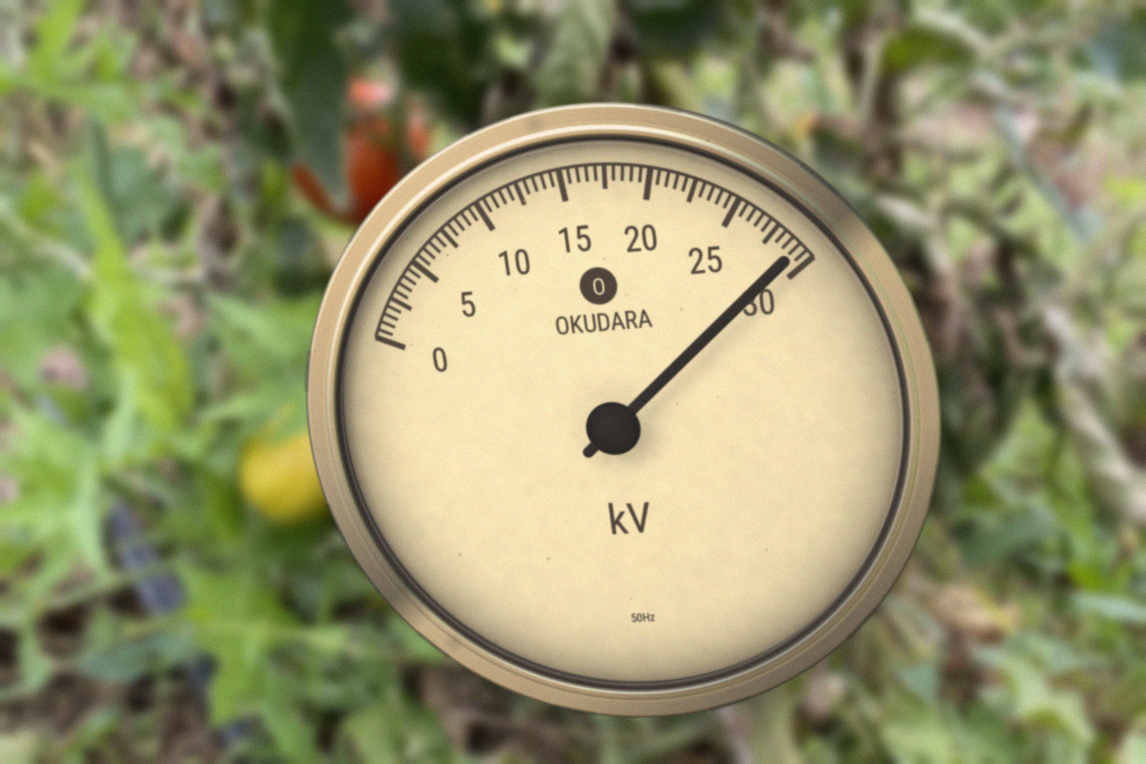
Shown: 29 kV
